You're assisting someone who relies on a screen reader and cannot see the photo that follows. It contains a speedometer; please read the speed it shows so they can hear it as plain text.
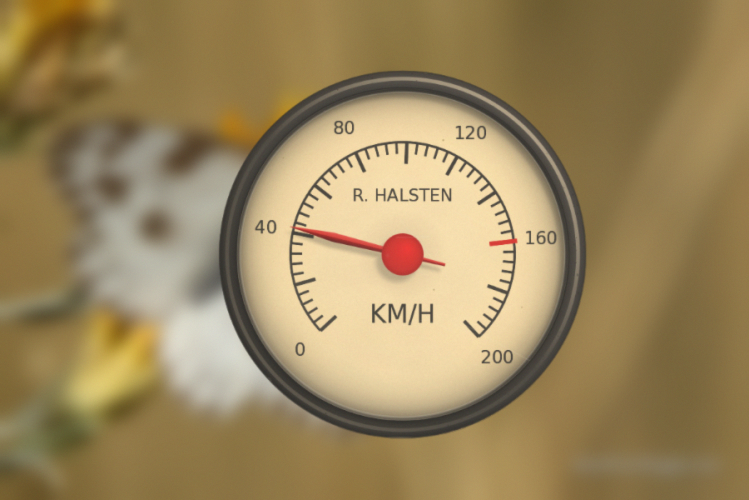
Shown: 42 km/h
